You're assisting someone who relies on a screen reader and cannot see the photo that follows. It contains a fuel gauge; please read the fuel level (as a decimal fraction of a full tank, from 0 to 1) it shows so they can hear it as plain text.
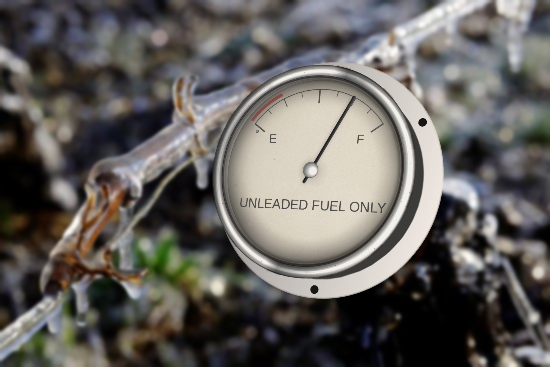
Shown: 0.75
